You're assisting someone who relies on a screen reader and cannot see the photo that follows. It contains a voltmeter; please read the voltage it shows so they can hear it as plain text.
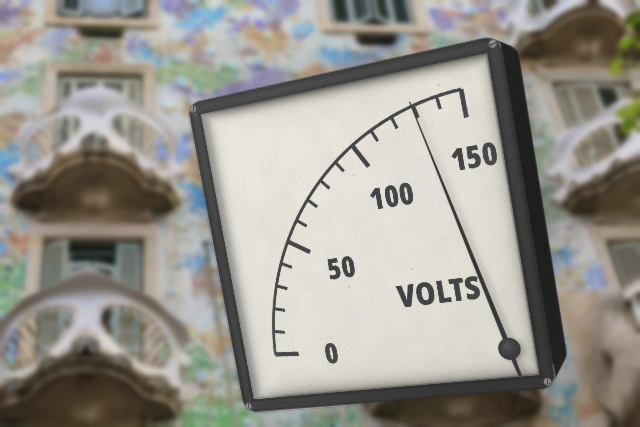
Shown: 130 V
